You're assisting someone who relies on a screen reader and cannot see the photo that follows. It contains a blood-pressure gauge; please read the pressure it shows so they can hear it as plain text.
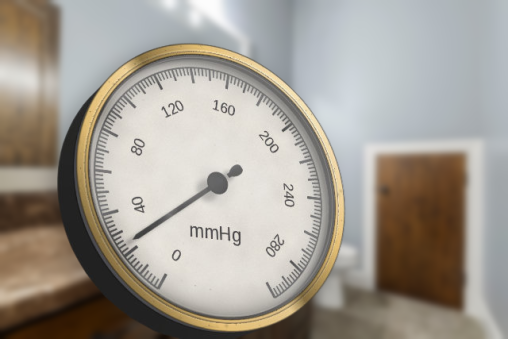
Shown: 24 mmHg
